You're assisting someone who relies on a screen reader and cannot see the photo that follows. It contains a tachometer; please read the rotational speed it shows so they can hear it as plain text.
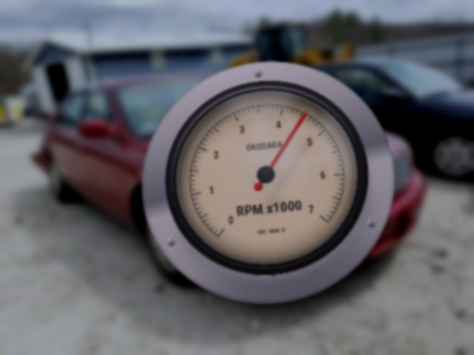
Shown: 4500 rpm
